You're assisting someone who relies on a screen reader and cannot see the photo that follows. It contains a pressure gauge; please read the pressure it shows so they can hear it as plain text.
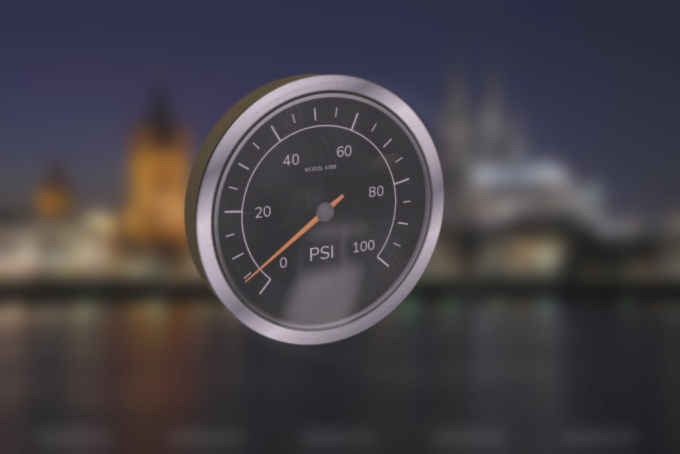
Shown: 5 psi
